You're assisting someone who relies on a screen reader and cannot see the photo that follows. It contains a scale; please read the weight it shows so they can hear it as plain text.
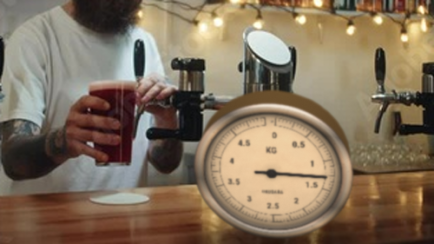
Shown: 1.25 kg
